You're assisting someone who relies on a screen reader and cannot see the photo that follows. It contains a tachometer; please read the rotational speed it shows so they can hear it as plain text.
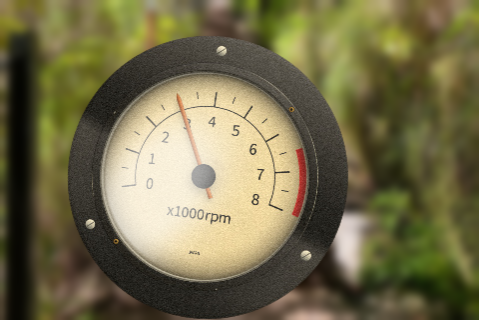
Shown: 3000 rpm
